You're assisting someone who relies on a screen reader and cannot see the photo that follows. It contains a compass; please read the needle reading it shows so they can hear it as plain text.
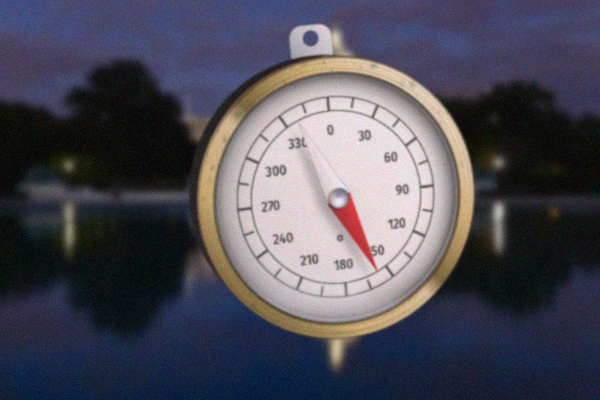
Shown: 157.5 °
